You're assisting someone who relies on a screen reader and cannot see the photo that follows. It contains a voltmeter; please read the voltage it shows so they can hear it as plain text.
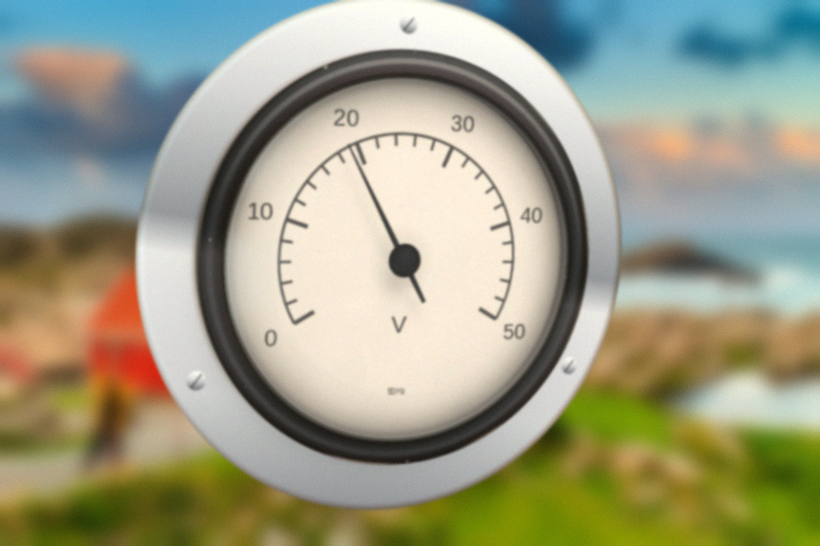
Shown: 19 V
